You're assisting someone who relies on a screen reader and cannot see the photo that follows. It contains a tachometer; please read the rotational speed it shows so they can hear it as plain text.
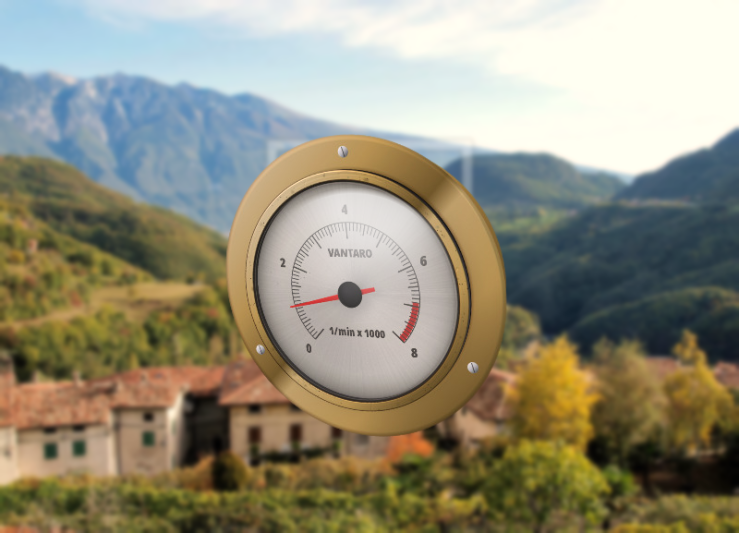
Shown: 1000 rpm
